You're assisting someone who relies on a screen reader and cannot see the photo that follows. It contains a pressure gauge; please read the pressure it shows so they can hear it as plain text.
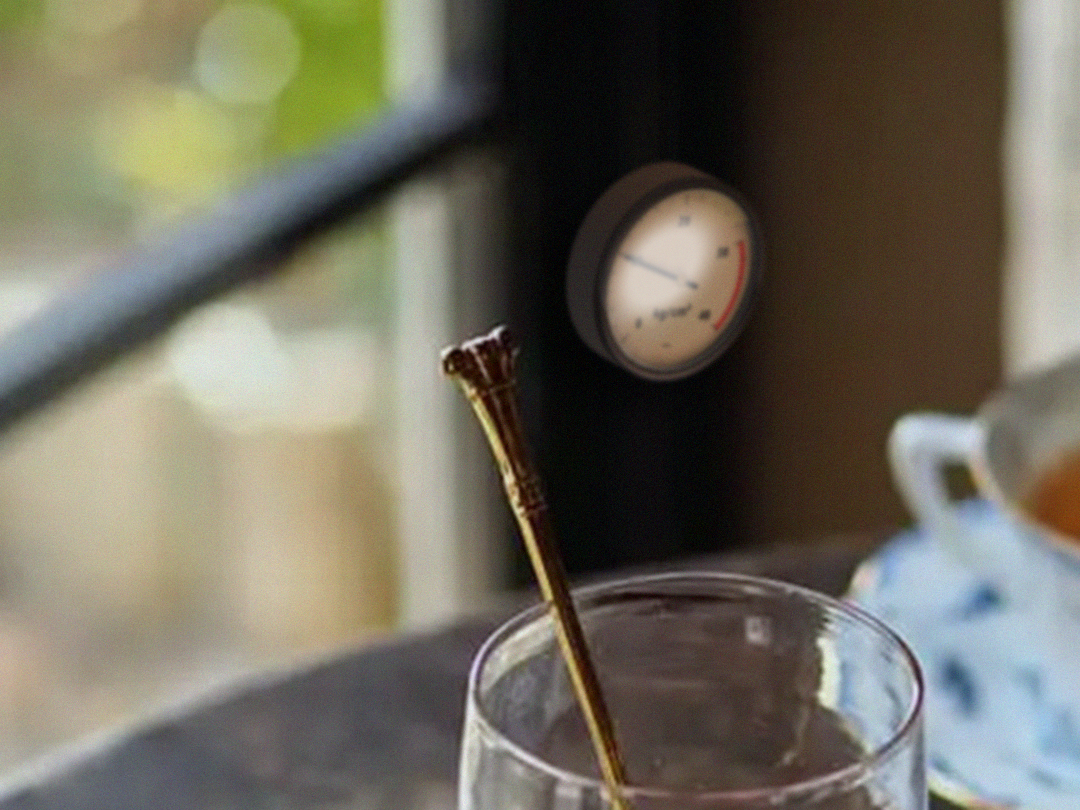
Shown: 10 kg/cm²
